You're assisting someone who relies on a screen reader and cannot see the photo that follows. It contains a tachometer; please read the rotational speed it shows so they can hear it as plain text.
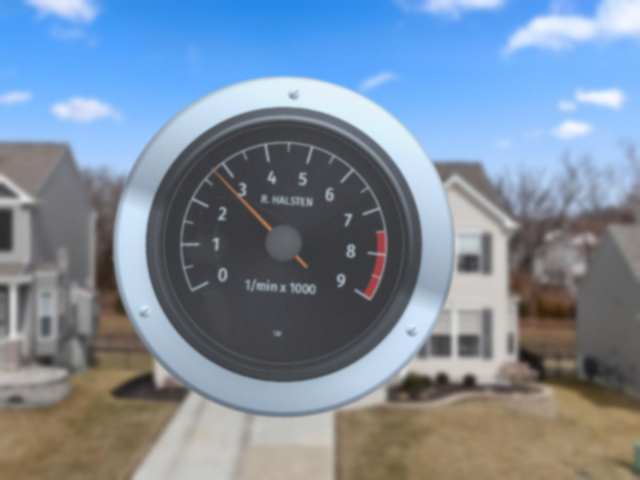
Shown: 2750 rpm
